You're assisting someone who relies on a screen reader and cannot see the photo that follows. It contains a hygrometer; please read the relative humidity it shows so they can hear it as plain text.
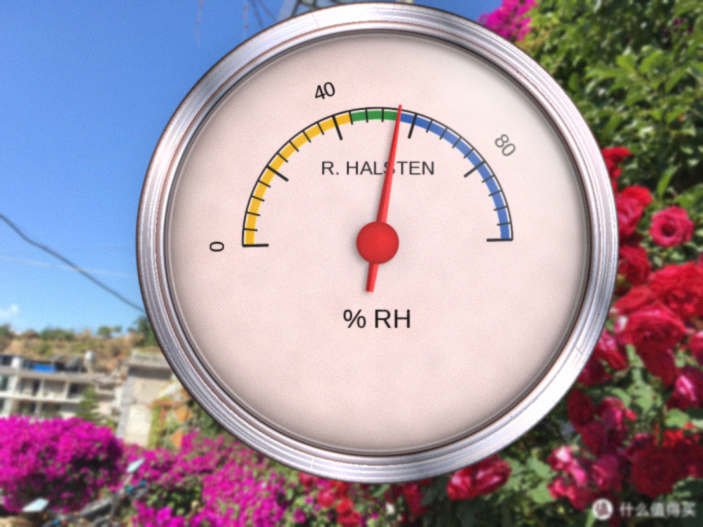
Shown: 56 %
